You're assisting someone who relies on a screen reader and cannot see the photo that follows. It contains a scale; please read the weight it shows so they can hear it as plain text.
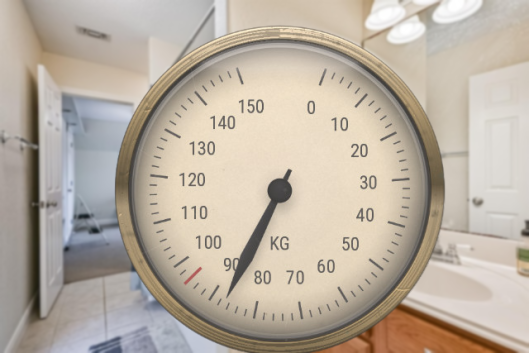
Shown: 87 kg
